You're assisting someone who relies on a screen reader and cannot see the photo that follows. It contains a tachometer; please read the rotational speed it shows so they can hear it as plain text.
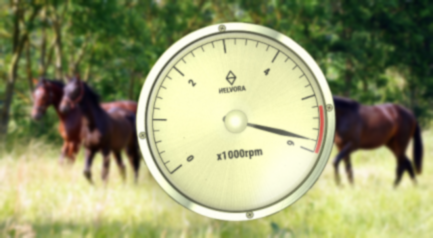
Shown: 5800 rpm
